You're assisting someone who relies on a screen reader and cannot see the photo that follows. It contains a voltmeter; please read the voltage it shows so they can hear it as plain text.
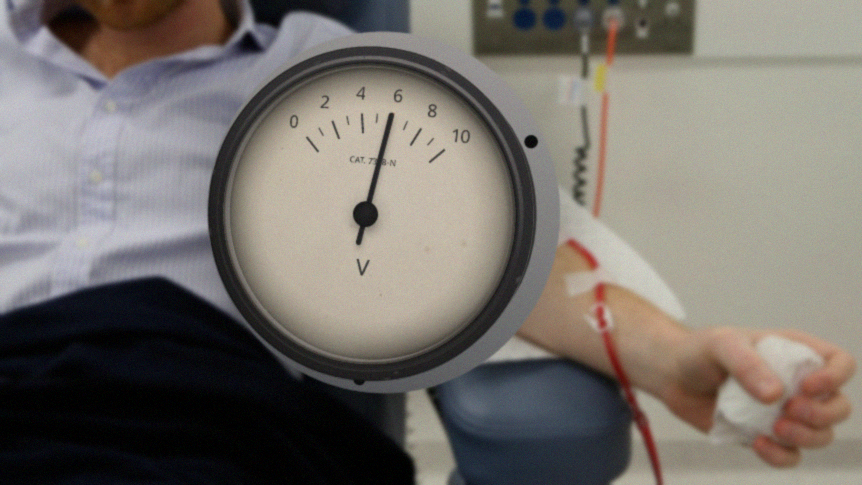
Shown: 6 V
